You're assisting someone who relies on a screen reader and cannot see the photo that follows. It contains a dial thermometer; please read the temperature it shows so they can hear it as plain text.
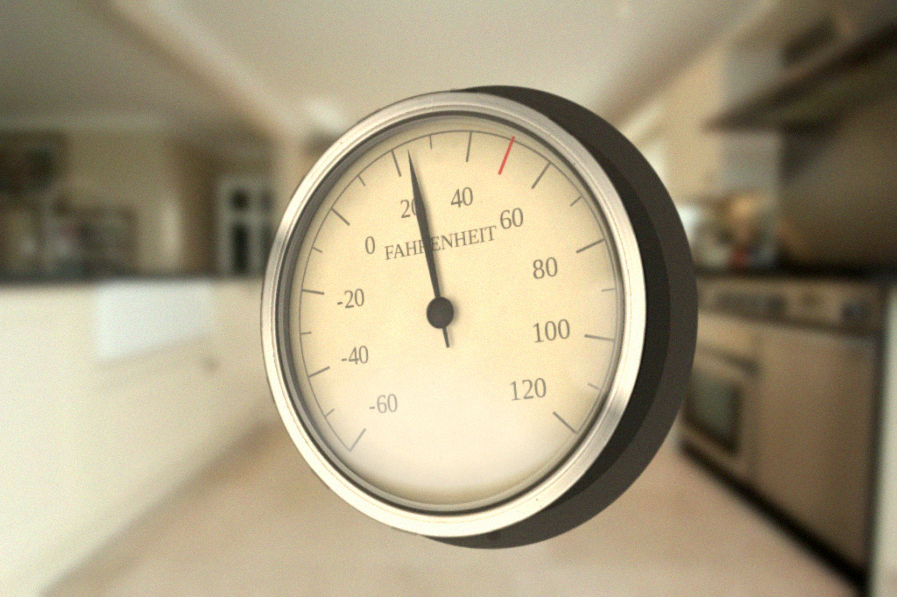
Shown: 25 °F
